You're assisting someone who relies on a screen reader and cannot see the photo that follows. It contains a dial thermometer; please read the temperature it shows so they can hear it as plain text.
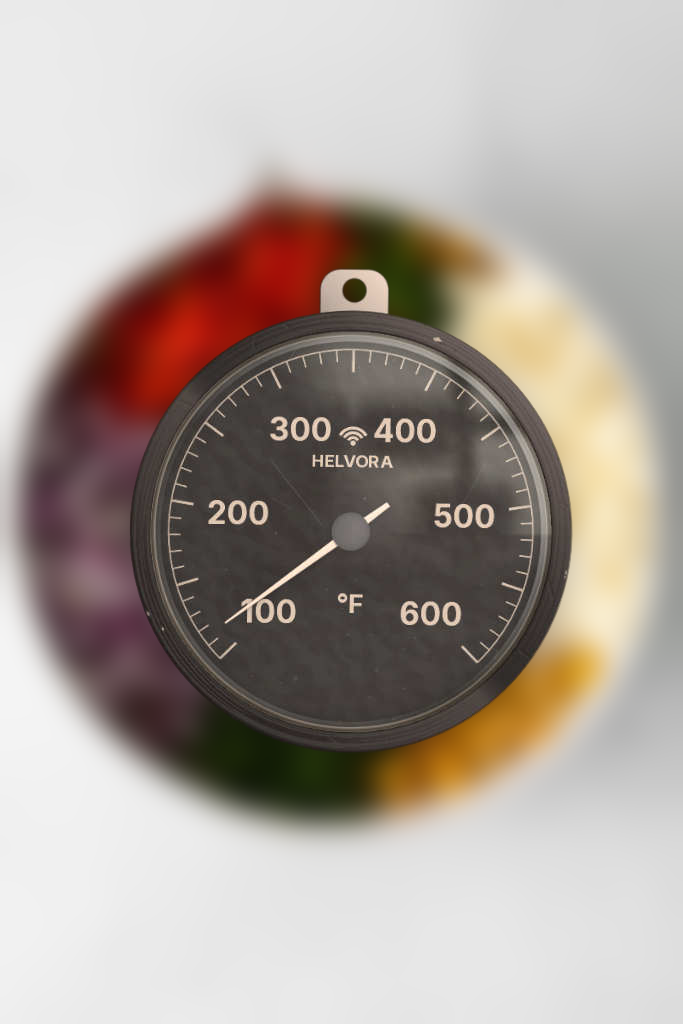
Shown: 115 °F
